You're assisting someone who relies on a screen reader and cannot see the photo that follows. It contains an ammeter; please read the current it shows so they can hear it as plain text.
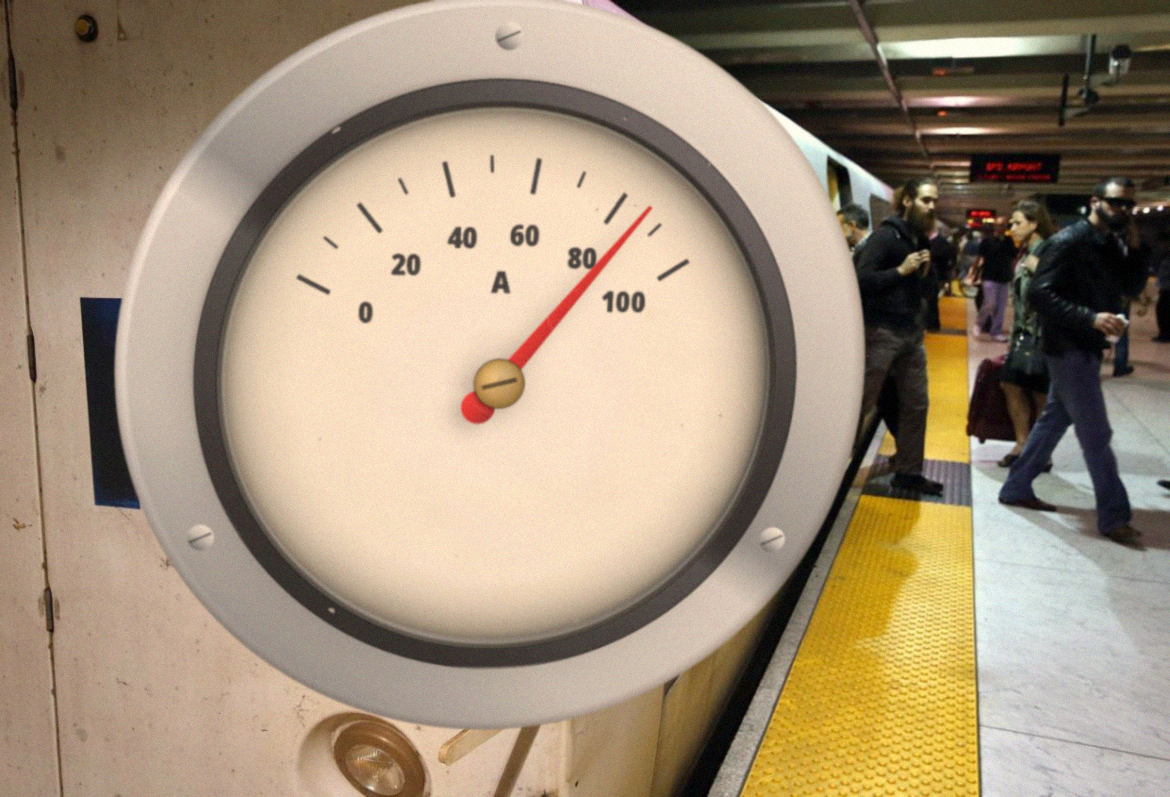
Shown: 85 A
